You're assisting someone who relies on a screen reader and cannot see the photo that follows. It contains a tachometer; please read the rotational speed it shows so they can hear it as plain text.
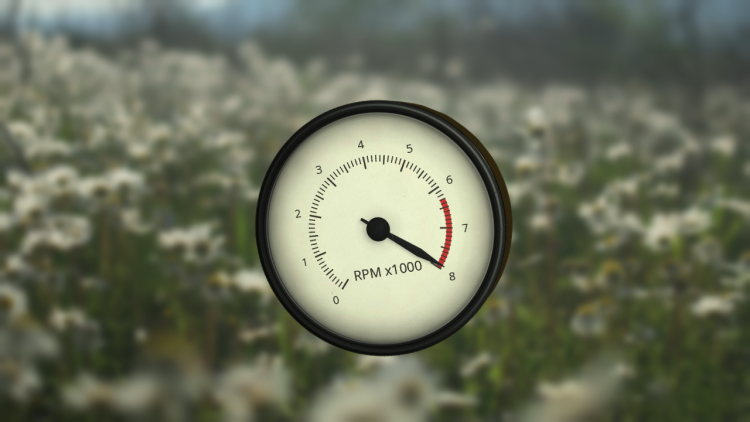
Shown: 7900 rpm
